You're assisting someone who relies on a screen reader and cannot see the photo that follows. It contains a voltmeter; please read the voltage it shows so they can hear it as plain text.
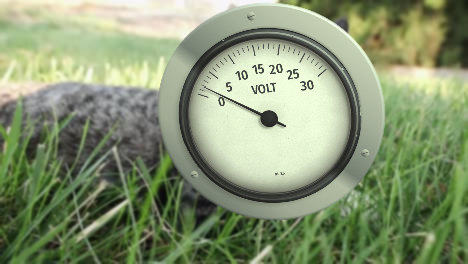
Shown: 2 V
